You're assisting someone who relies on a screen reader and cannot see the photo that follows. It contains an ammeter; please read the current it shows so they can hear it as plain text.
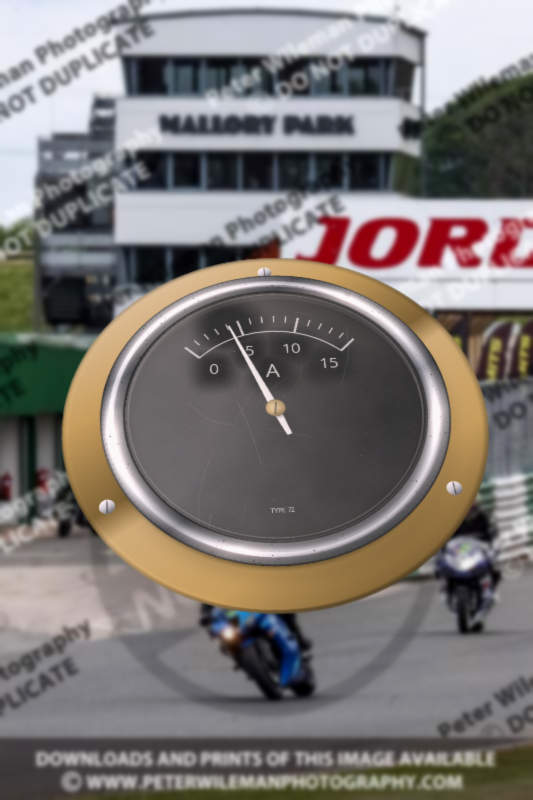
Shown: 4 A
